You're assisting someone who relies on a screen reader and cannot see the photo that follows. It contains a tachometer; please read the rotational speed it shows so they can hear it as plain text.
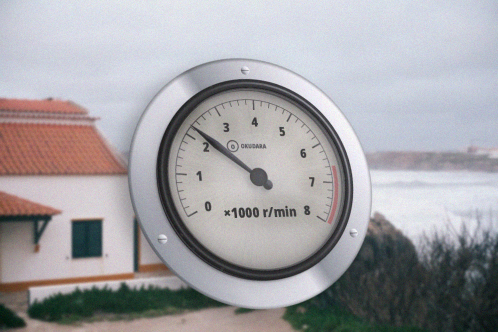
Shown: 2200 rpm
